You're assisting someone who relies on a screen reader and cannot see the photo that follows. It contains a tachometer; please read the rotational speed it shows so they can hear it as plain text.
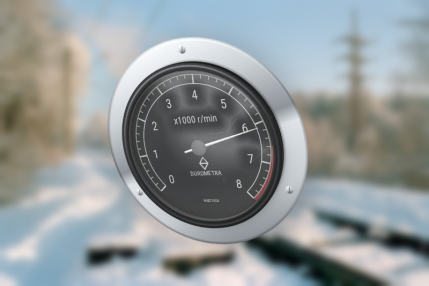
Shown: 6100 rpm
